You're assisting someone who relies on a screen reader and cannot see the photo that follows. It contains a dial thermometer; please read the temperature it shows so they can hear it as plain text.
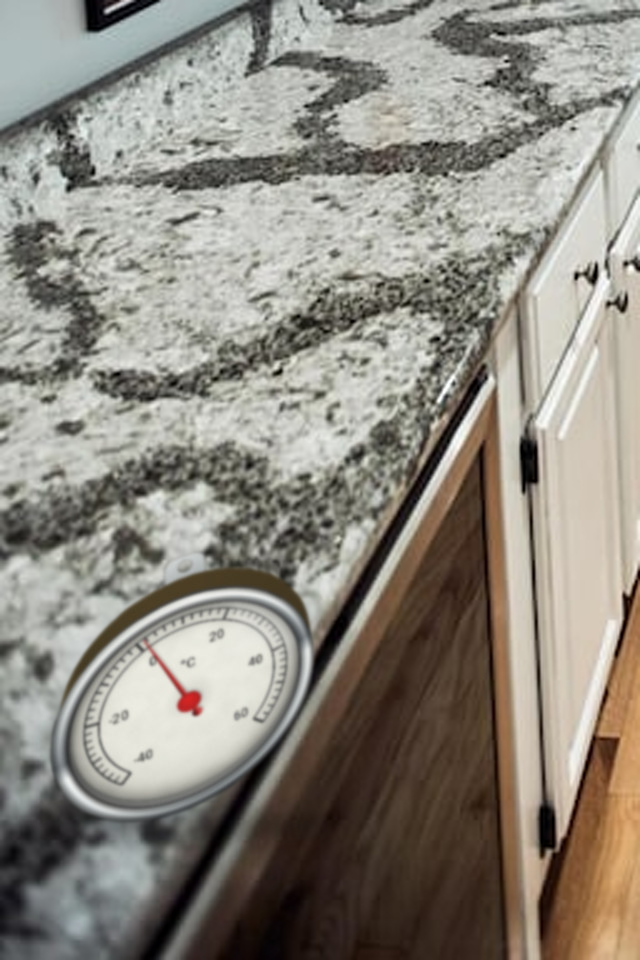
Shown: 2 °C
